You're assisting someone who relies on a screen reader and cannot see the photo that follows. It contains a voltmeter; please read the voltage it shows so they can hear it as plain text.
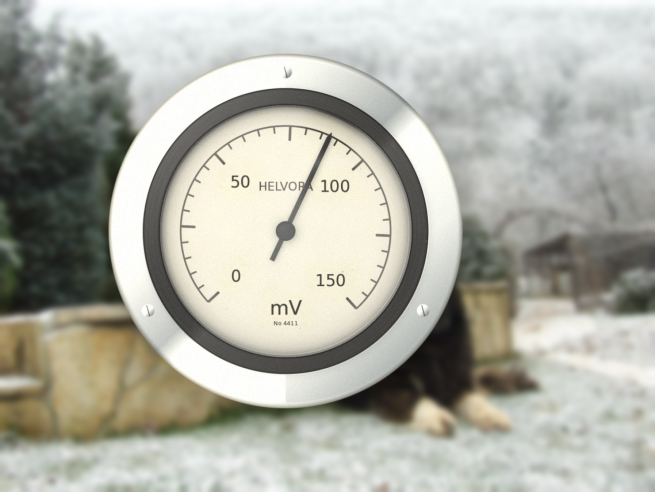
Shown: 87.5 mV
